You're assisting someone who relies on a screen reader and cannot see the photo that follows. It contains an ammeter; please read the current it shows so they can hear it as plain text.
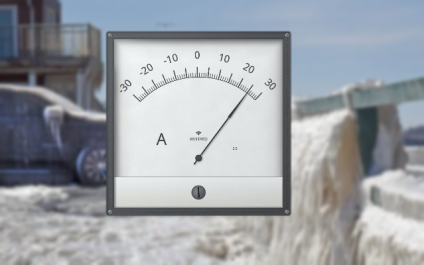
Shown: 25 A
